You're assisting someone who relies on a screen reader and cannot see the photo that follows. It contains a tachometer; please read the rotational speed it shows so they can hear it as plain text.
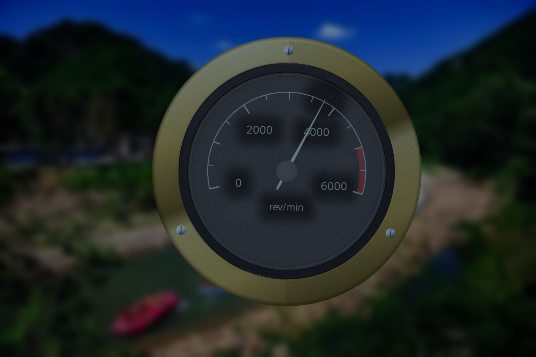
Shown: 3750 rpm
